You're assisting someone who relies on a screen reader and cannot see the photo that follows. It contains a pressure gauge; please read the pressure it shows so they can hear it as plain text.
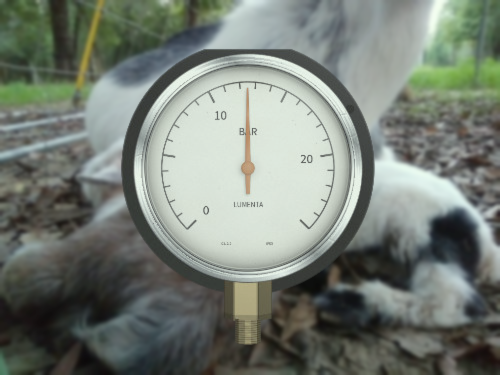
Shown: 12.5 bar
